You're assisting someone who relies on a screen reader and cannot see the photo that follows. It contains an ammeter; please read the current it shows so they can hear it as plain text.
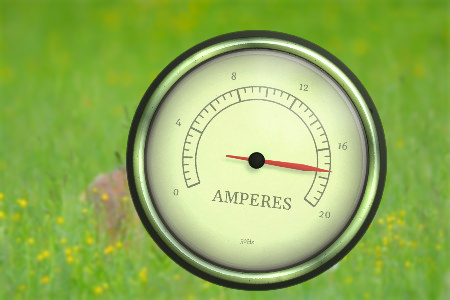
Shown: 17.5 A
